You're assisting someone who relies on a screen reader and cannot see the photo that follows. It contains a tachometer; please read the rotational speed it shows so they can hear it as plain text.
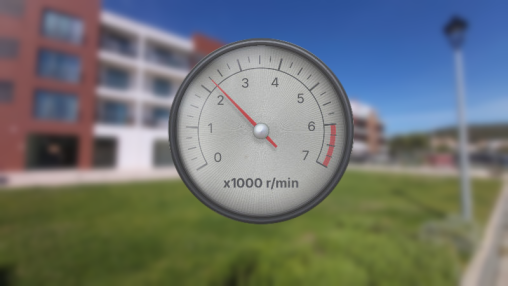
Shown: 2250 rpm
